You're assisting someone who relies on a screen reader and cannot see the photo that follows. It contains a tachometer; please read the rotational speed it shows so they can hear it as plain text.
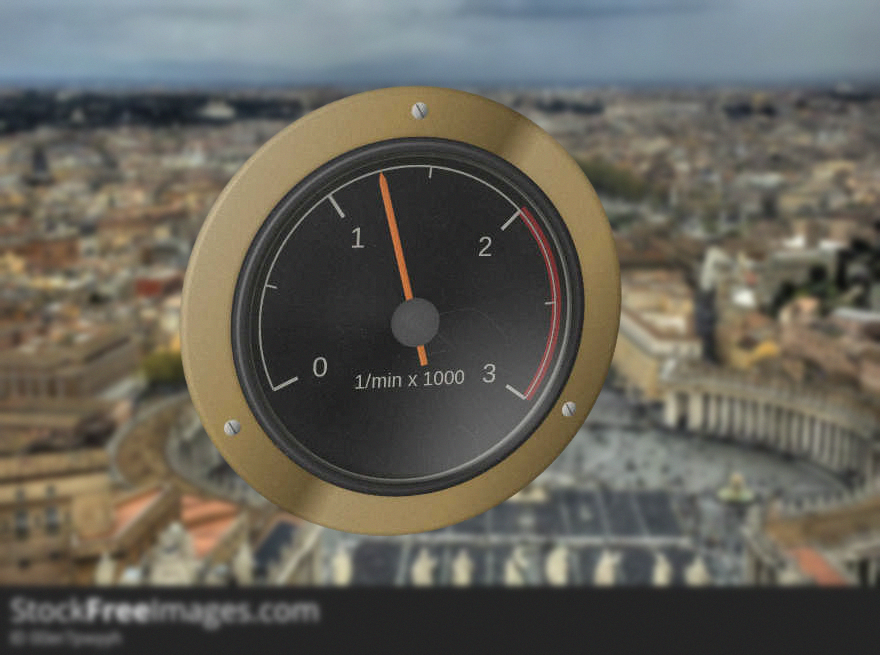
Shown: 1250 rpm
